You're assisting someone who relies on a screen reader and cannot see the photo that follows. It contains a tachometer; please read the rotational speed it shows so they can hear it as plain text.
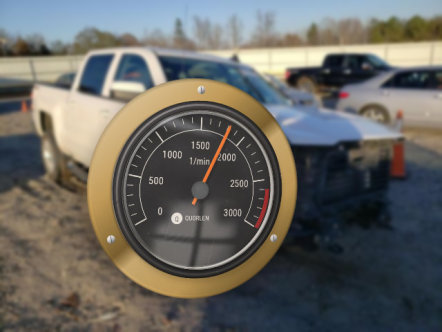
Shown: 1800 rpm
